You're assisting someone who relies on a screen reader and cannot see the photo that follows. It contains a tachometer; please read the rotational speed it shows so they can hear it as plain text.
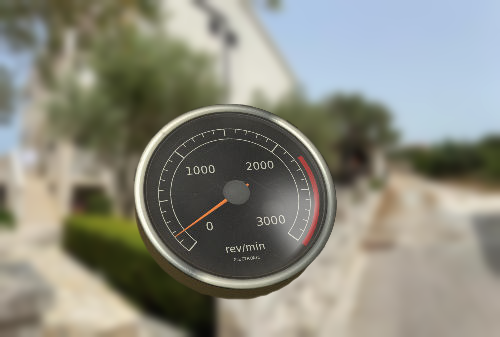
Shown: 150 rpm
